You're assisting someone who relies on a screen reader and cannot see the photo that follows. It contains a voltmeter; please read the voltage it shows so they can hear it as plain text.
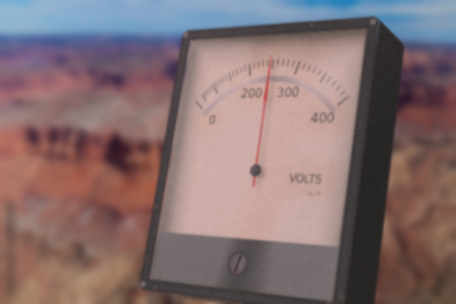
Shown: 250 V
